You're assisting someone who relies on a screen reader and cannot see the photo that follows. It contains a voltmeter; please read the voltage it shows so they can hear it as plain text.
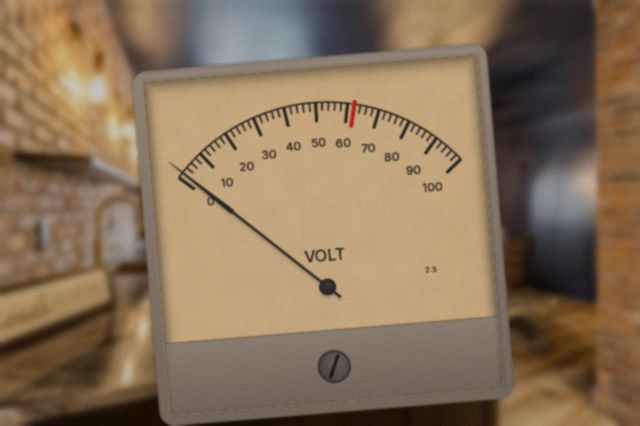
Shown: 2 V
